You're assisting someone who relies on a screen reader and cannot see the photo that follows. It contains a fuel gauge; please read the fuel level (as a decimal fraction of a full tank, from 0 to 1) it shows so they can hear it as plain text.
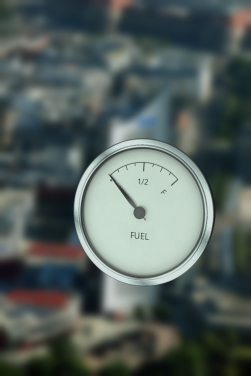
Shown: 0
